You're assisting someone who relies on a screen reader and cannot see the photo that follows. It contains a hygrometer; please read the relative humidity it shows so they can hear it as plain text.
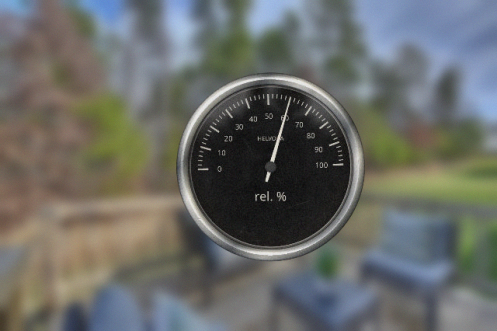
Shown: 60 %
